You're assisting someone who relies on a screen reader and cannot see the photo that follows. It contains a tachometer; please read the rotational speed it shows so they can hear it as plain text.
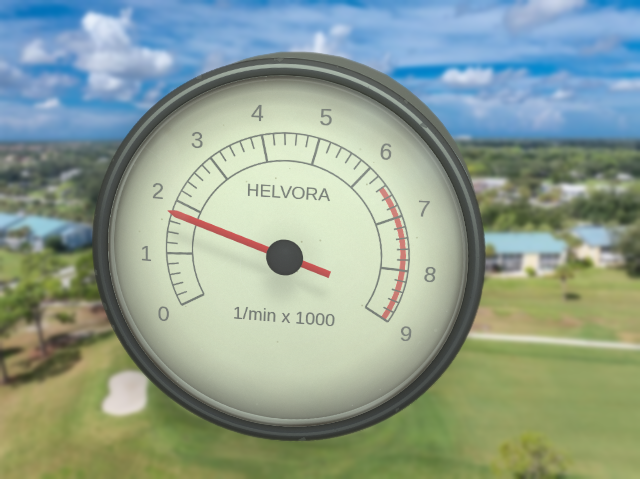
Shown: 1800 rpm
